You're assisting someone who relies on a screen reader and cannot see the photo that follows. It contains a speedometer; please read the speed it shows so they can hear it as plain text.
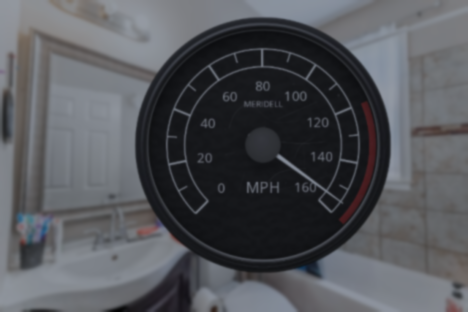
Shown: 155 mph
